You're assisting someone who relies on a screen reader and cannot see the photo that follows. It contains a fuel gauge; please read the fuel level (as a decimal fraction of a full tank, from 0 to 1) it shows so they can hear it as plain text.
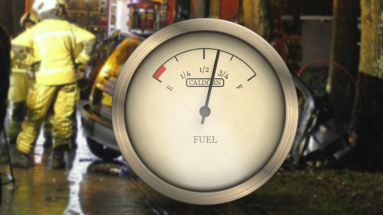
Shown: 0.625
